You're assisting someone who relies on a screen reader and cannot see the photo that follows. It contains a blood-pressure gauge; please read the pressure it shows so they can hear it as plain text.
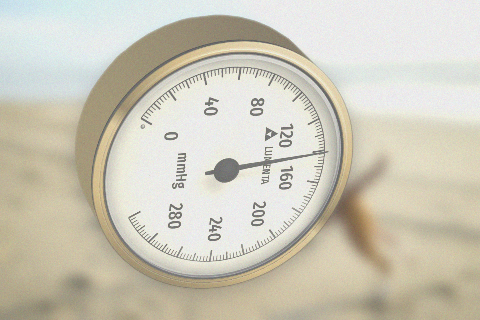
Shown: 140 mmHg
